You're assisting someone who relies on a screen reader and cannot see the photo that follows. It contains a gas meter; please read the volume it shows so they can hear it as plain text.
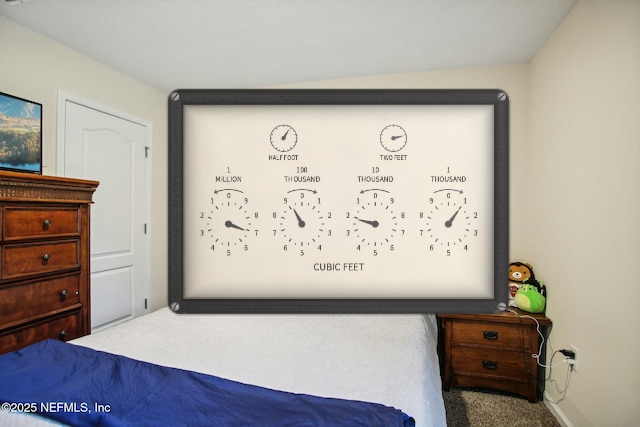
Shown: 692100 ft³
